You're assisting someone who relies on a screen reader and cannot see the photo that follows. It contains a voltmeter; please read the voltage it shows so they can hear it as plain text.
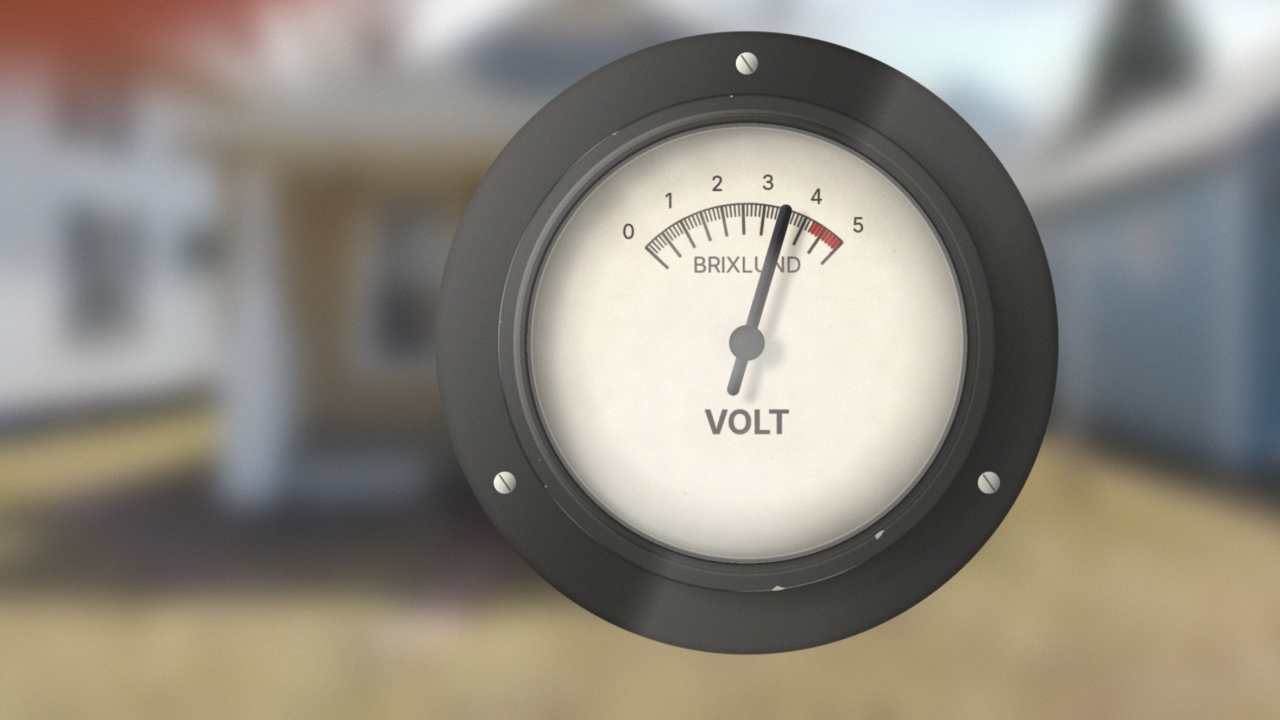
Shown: 3.5 V
